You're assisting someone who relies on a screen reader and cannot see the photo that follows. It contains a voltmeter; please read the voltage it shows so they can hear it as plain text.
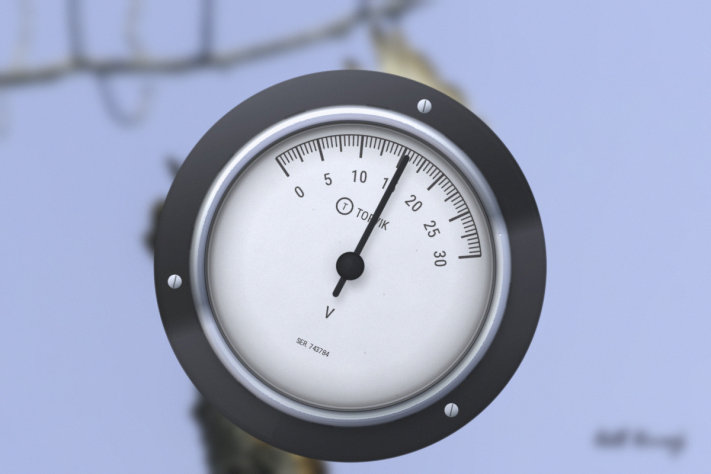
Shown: 15.5 V
